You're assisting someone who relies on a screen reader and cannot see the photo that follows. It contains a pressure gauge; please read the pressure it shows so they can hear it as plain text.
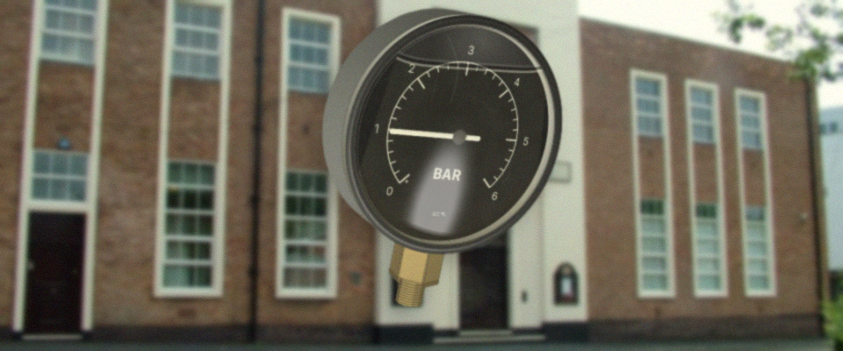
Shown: 1 bar
